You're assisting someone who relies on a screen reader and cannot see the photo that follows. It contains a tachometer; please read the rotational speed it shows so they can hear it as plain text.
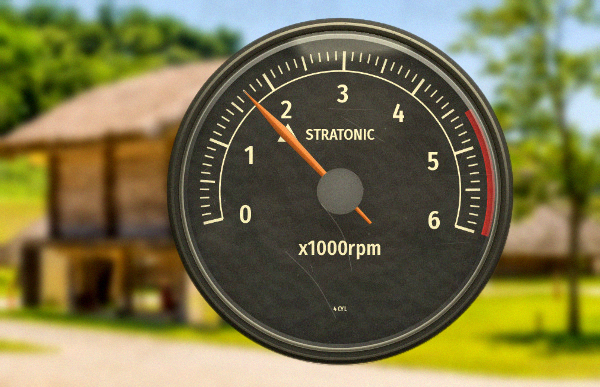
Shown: 1700 rpm
